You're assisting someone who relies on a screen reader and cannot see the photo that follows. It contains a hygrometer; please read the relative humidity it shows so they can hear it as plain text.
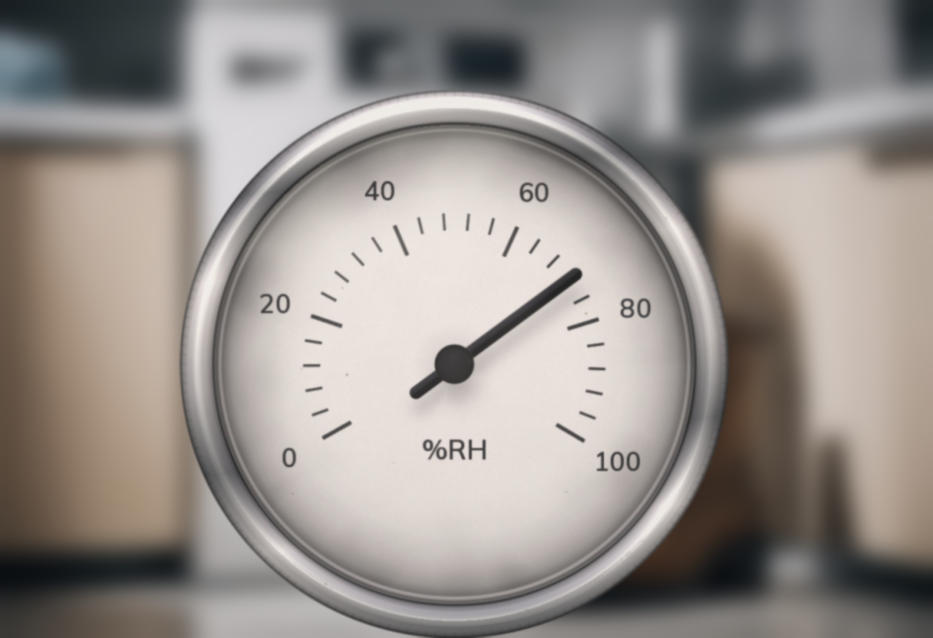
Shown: 72 %
